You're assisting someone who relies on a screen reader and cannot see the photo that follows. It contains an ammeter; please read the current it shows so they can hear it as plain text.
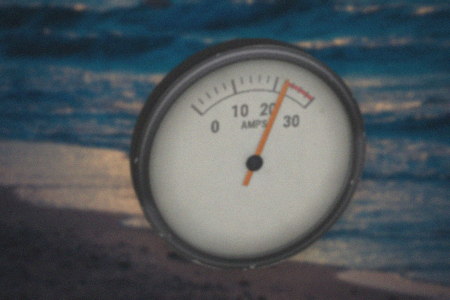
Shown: 22 A
